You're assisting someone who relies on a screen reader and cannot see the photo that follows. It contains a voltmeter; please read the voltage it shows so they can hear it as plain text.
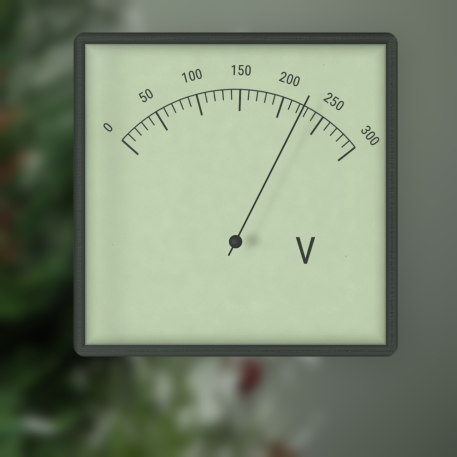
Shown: 225 V
